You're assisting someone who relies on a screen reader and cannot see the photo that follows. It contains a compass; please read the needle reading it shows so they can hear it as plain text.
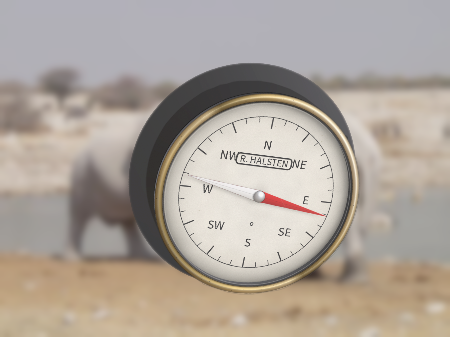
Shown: 100 °
